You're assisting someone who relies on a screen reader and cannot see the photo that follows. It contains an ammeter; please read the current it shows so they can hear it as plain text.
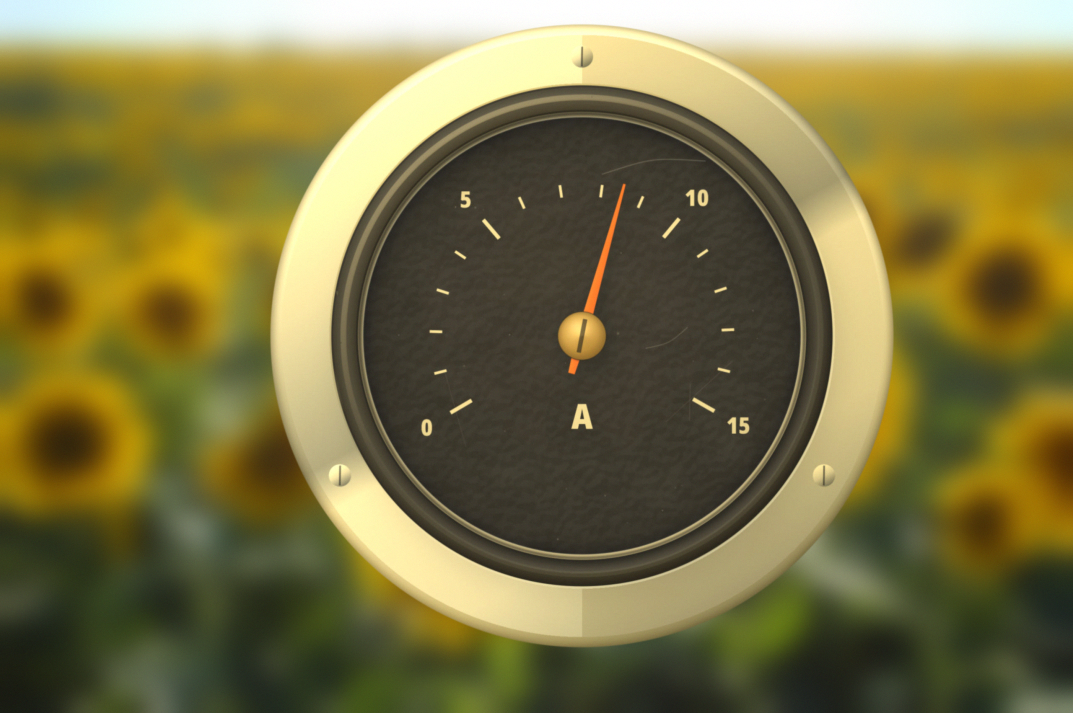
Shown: 8.5 A
